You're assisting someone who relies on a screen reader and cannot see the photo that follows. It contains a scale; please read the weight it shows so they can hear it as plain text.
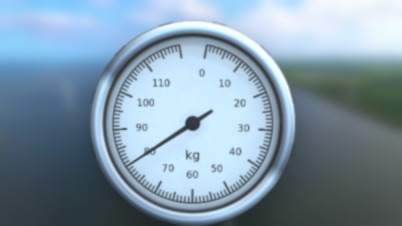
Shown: 80 kg
